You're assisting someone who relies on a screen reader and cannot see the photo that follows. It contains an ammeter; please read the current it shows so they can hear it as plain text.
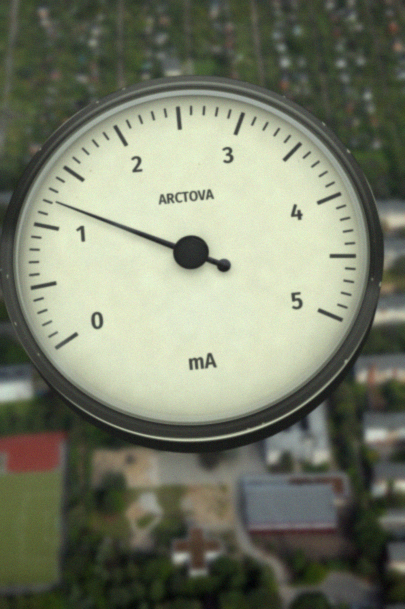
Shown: 1.2 mA
